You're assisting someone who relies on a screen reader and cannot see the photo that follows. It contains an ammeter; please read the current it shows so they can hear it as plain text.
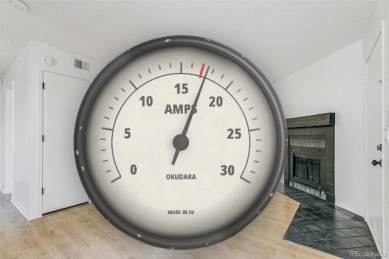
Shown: 17.5 A
